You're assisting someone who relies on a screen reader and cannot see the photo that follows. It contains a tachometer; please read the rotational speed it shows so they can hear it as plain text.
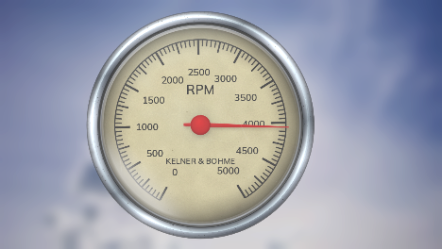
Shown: 4050 rpm
